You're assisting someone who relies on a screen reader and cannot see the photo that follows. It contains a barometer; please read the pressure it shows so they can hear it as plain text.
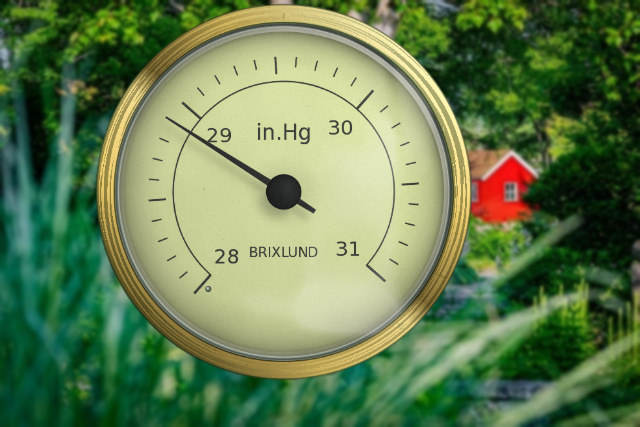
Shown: 28.9 inHg
